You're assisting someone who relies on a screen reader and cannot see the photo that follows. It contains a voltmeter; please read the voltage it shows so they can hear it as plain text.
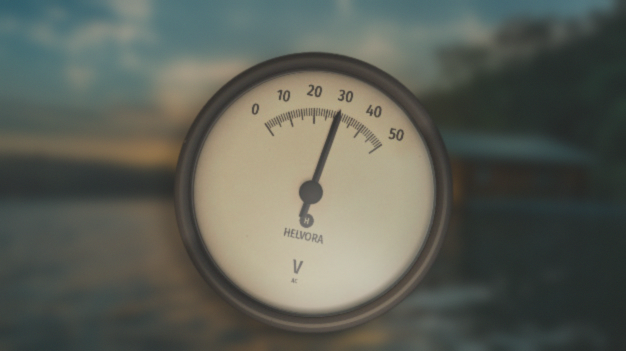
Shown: 30 V
